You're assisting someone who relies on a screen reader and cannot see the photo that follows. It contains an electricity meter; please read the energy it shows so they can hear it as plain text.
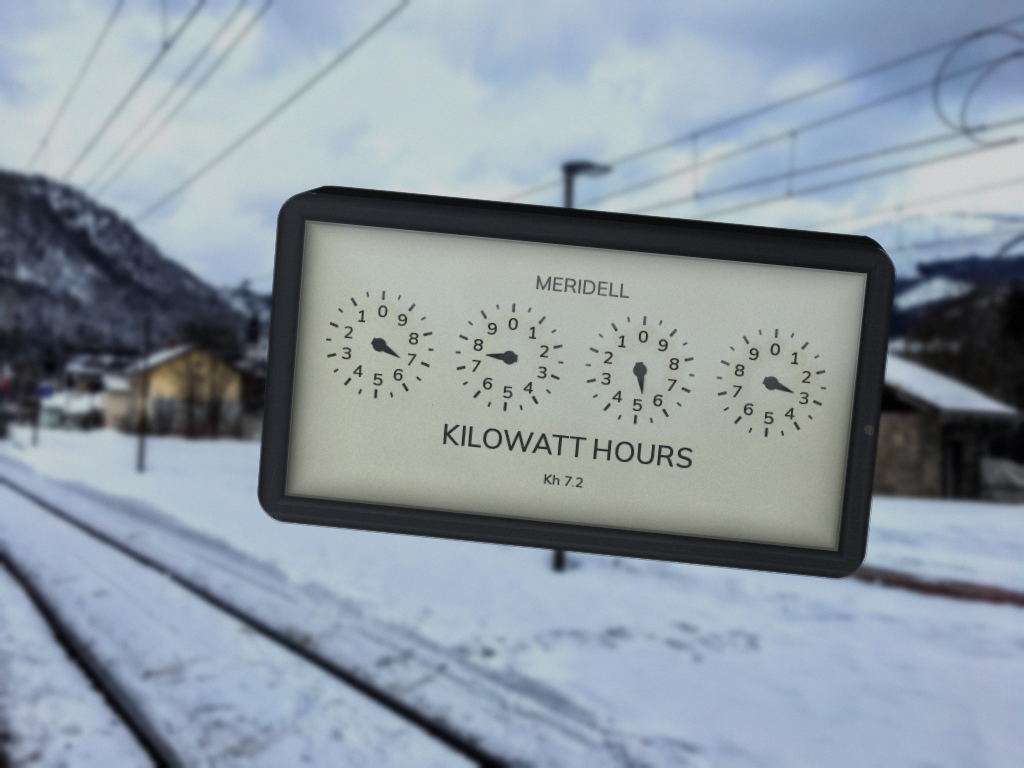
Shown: 6753 kWh
